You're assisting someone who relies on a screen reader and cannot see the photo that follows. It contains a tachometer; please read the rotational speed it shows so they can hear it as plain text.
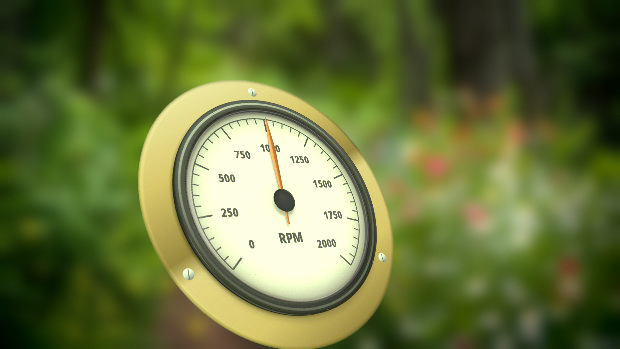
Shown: 1000 rpm
